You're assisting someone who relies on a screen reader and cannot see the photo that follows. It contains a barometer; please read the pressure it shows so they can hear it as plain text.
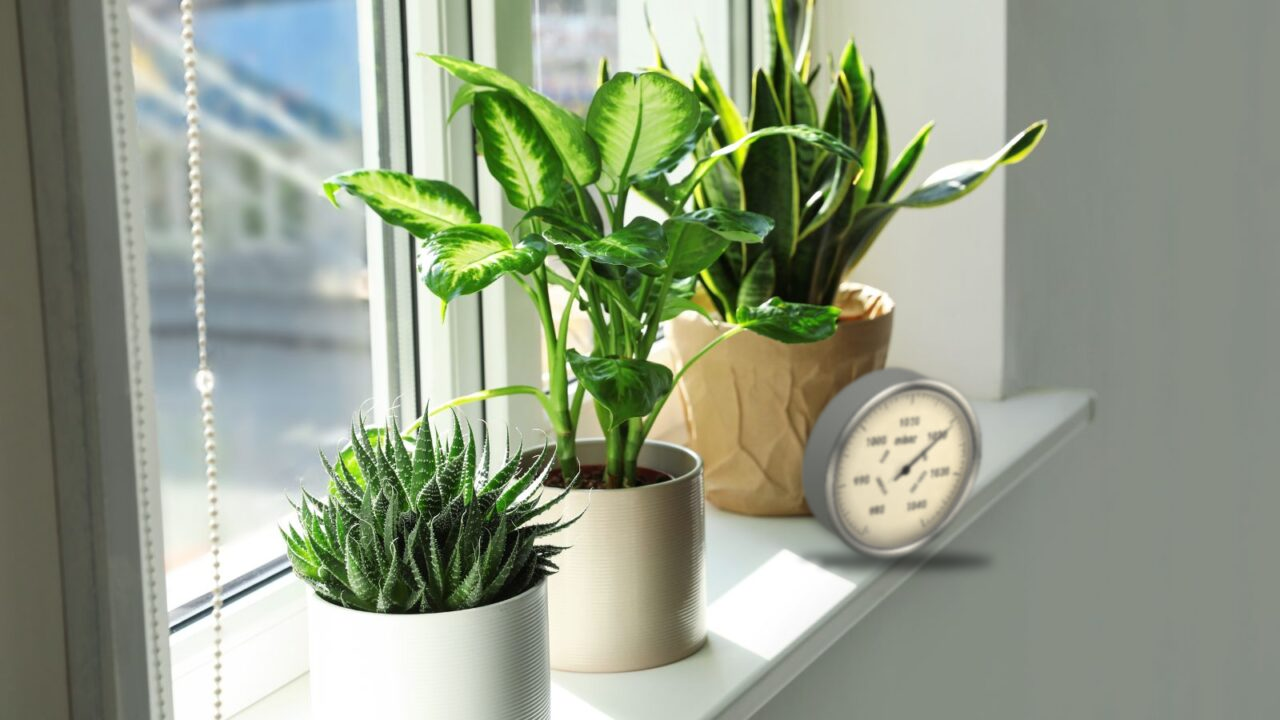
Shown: 1020 mbar
